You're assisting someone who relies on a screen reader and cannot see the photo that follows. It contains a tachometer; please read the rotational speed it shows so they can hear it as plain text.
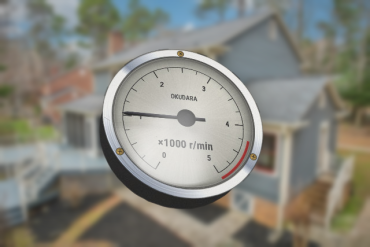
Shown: 1000 rpm
